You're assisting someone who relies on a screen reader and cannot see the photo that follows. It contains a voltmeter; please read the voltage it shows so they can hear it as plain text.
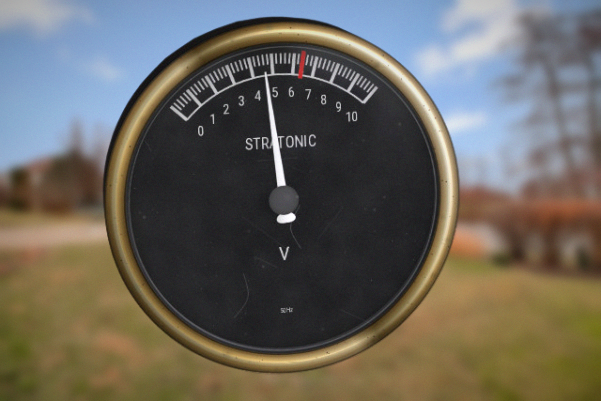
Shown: 4.6 V
